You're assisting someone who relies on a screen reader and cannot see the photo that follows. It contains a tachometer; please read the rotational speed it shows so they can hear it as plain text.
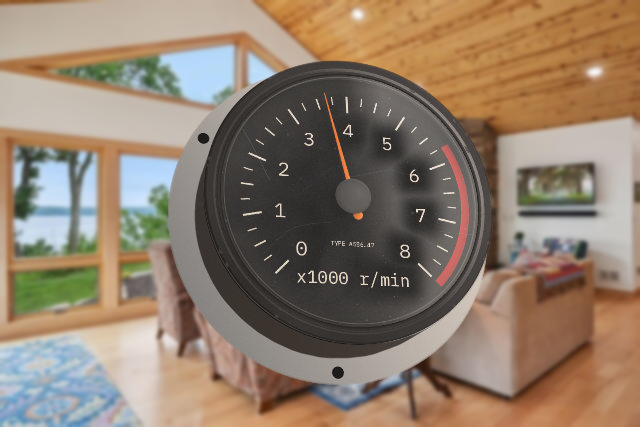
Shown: 3625 rpm
